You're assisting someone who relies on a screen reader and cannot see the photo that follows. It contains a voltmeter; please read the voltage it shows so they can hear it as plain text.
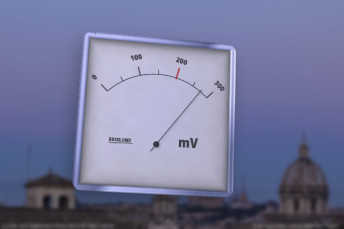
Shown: 275 mV
